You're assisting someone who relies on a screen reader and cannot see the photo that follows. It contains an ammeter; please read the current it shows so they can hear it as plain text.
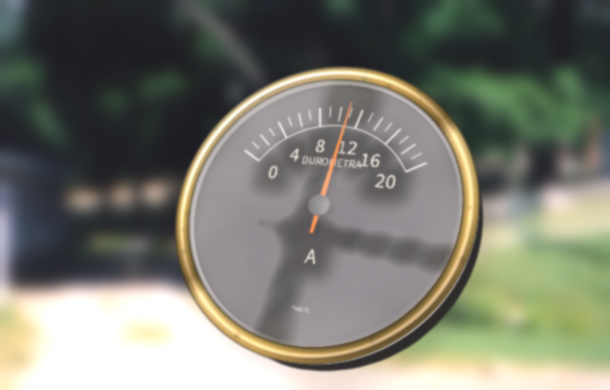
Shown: 11 A
